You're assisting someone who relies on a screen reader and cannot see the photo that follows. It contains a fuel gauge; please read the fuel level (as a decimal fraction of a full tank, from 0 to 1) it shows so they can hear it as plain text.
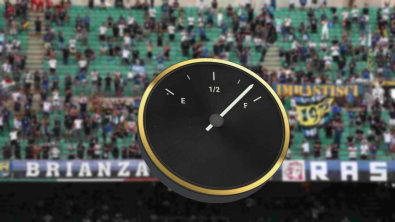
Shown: 0.875
